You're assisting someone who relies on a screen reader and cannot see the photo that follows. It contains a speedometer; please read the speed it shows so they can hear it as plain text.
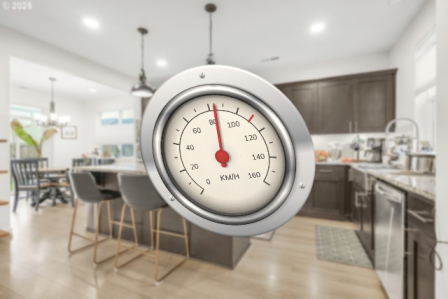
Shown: 85 km/h
